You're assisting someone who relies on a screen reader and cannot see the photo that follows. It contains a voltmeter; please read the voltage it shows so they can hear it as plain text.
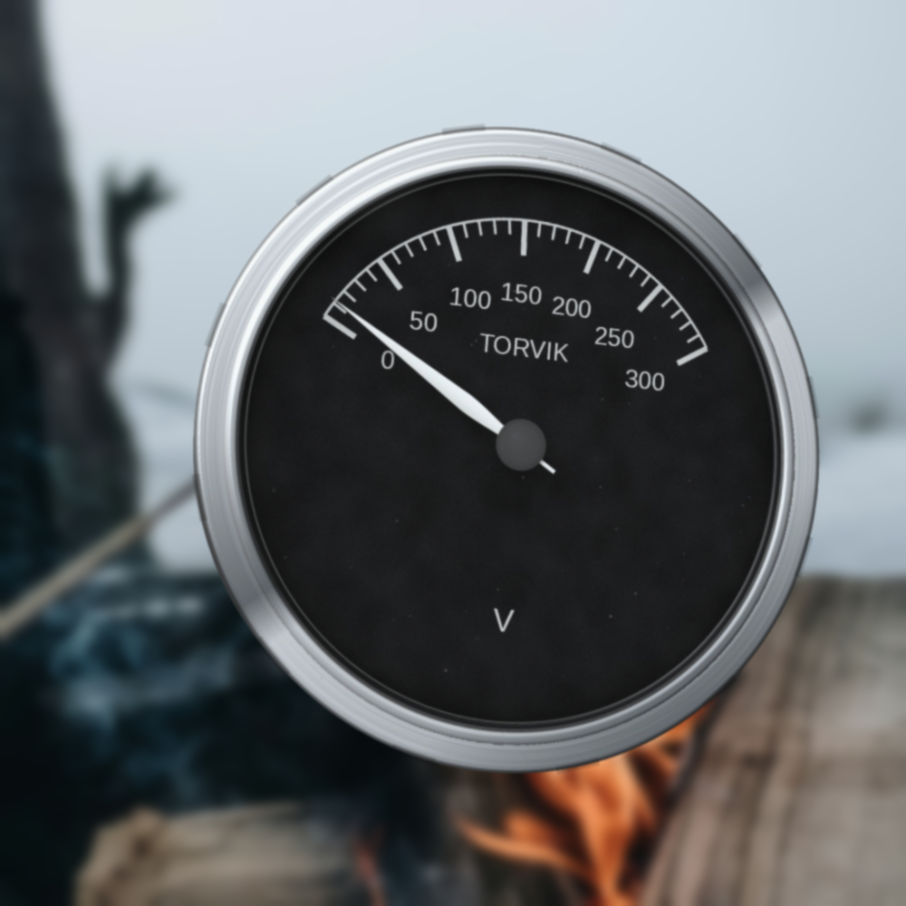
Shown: 10 V
